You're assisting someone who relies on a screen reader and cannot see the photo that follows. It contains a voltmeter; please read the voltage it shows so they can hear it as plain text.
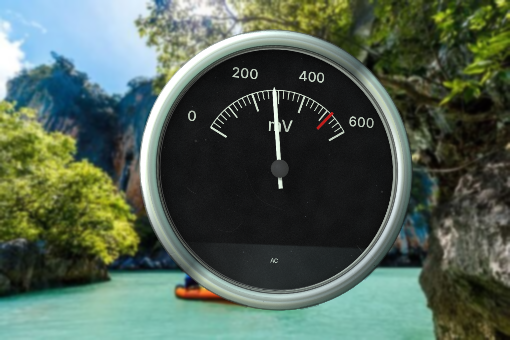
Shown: 280 mV
